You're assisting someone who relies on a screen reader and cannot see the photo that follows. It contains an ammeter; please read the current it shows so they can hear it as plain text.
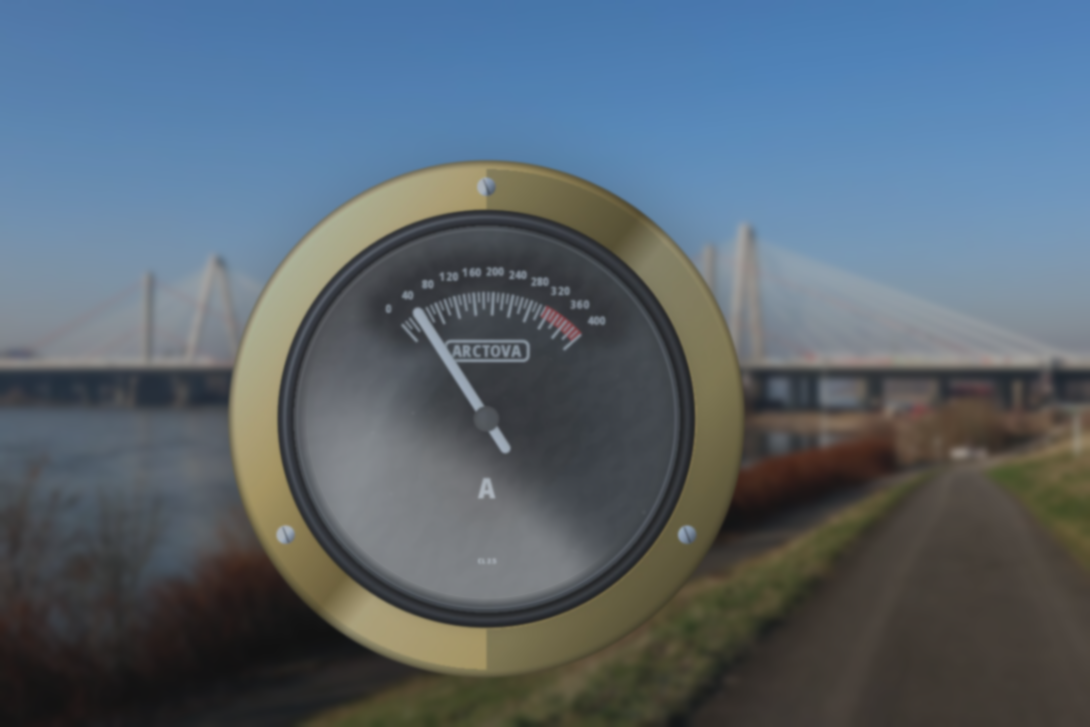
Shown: 40 A
